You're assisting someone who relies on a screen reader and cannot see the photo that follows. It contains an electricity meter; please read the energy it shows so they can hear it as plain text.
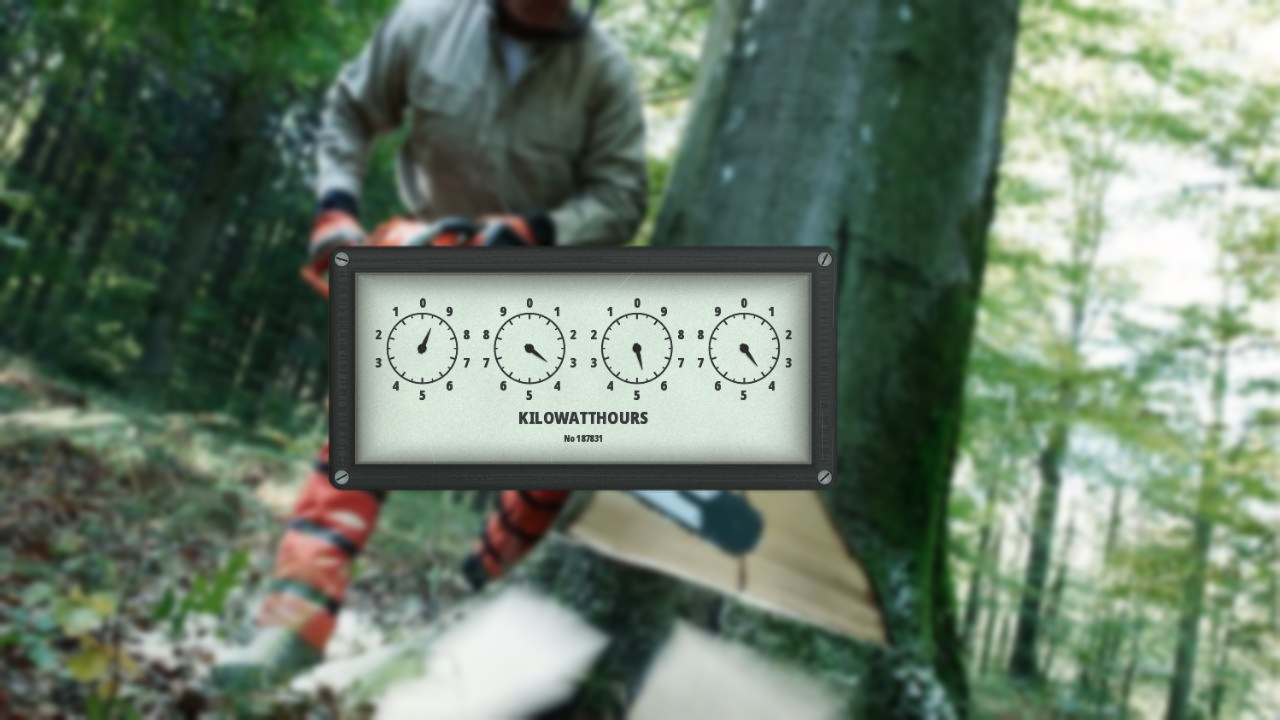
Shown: 9354 kWh
